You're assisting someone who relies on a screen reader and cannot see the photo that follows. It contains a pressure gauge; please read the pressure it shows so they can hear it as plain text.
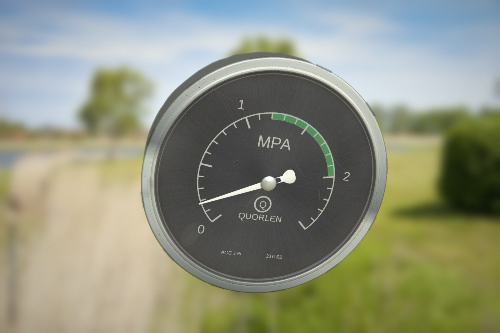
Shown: 0.2 MPa
